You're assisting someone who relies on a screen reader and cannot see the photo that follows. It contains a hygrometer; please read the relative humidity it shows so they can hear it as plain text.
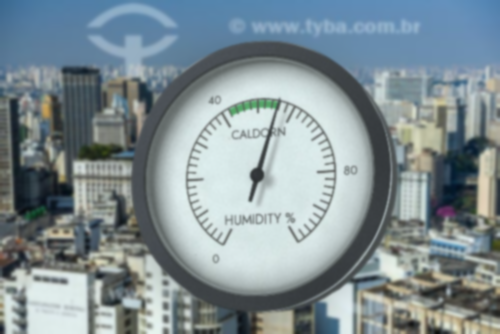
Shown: 56 %
